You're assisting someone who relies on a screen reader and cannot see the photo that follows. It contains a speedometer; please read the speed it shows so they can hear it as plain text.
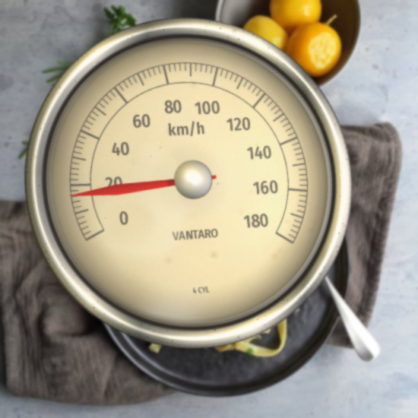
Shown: 16 km/h
